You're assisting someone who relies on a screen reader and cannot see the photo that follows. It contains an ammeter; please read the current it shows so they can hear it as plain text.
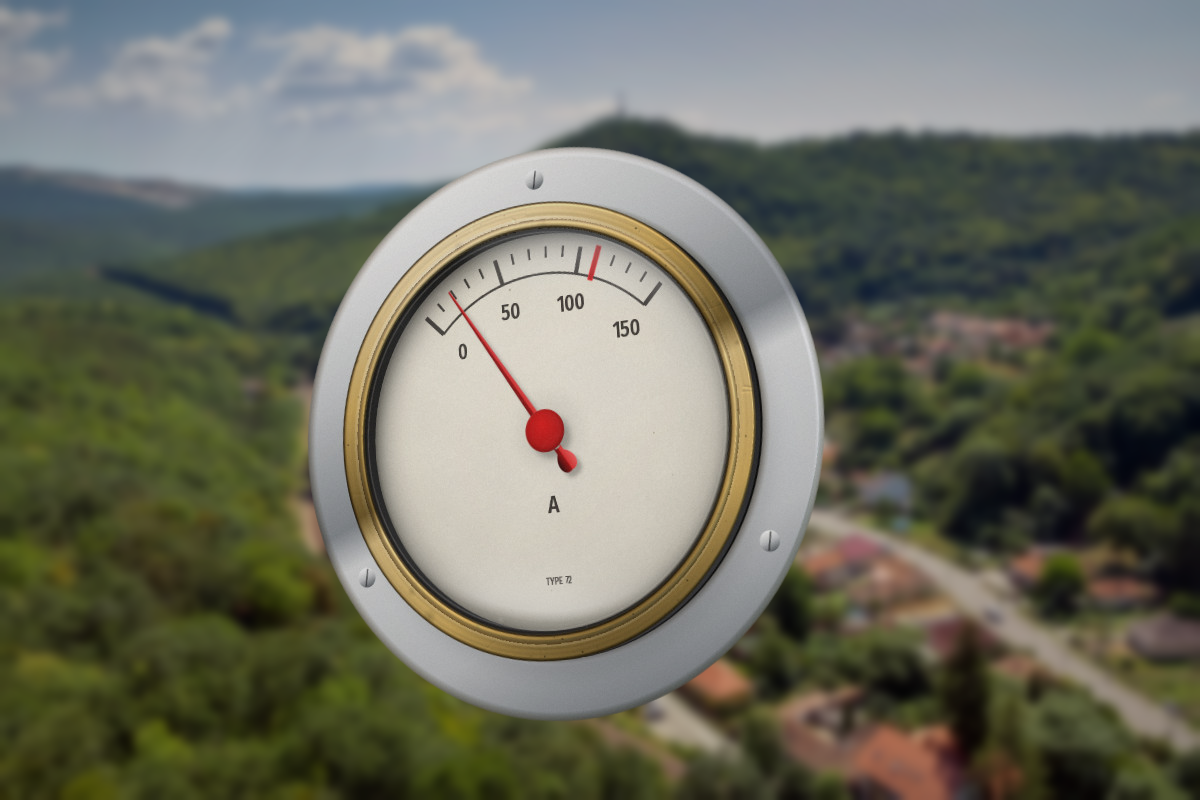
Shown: 20 A
